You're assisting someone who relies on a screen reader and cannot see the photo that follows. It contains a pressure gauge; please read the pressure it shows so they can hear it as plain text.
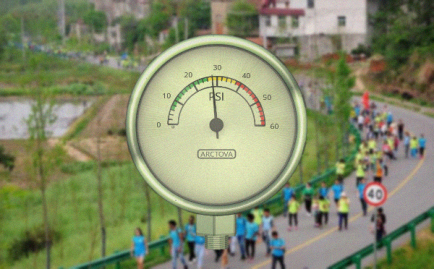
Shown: 28 psi
